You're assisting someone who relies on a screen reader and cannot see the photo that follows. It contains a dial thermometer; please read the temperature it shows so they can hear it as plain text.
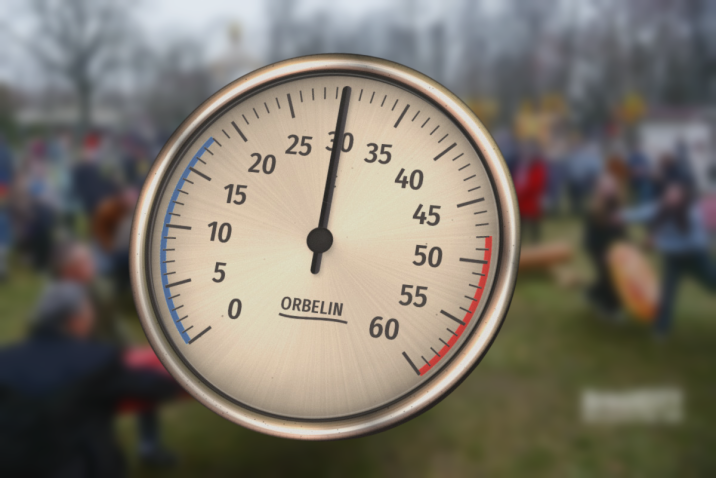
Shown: 30 °C
